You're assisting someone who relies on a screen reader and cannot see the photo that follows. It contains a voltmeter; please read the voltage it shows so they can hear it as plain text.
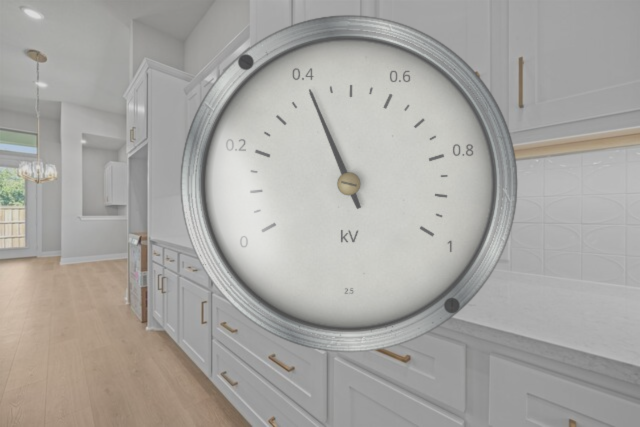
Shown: 0.4 kV
